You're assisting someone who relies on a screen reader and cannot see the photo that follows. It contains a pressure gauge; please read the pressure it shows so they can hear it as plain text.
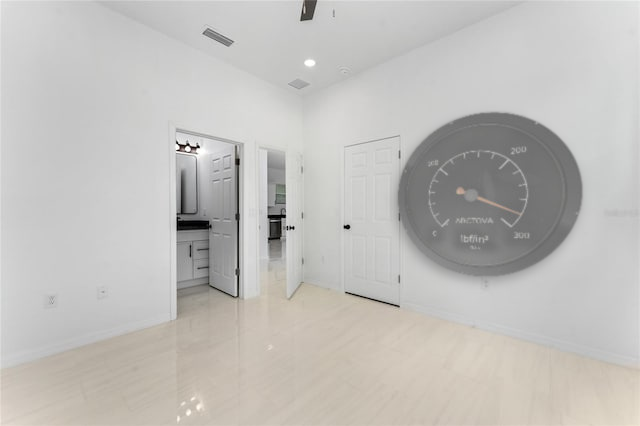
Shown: 280 psi
